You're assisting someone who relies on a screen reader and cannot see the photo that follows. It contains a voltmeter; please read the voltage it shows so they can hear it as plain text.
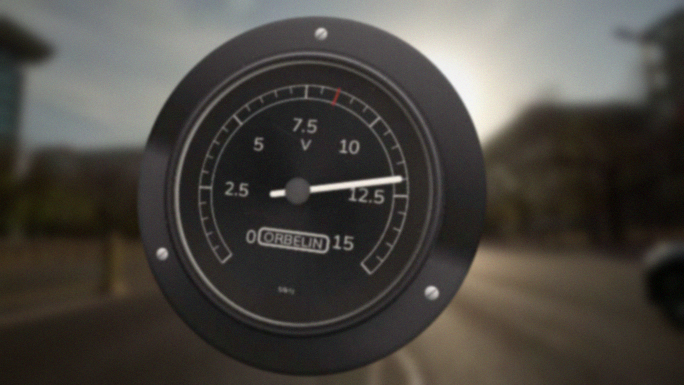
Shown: 12 V
